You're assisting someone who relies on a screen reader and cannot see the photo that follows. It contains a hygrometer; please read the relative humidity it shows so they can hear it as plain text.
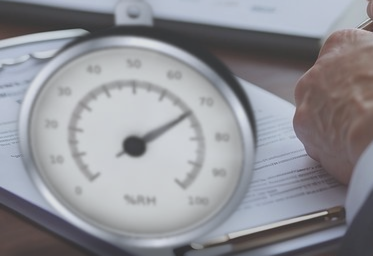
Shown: 70 %
